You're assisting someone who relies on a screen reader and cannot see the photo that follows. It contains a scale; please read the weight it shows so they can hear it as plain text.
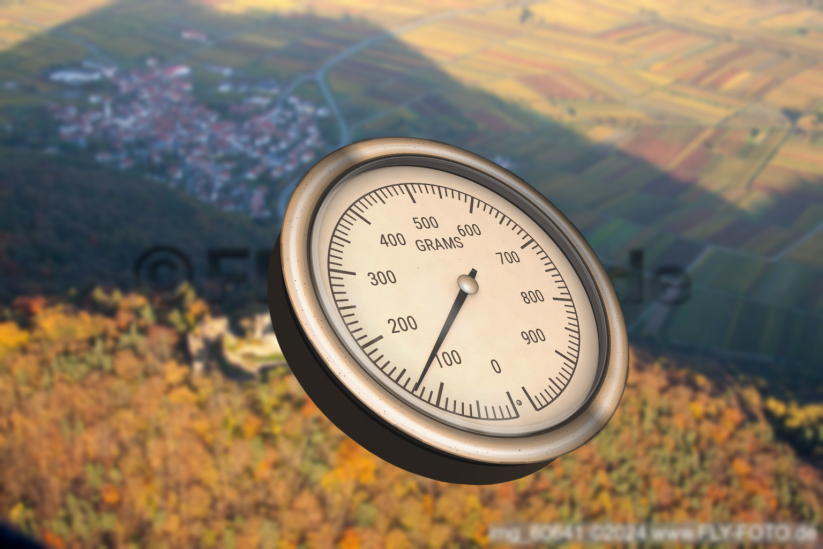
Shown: 130 g
